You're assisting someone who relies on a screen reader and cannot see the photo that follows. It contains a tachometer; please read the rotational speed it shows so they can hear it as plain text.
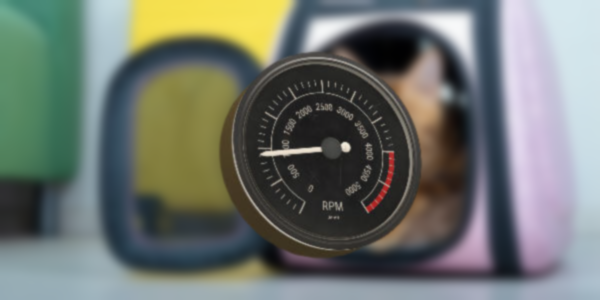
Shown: 900 rpm
